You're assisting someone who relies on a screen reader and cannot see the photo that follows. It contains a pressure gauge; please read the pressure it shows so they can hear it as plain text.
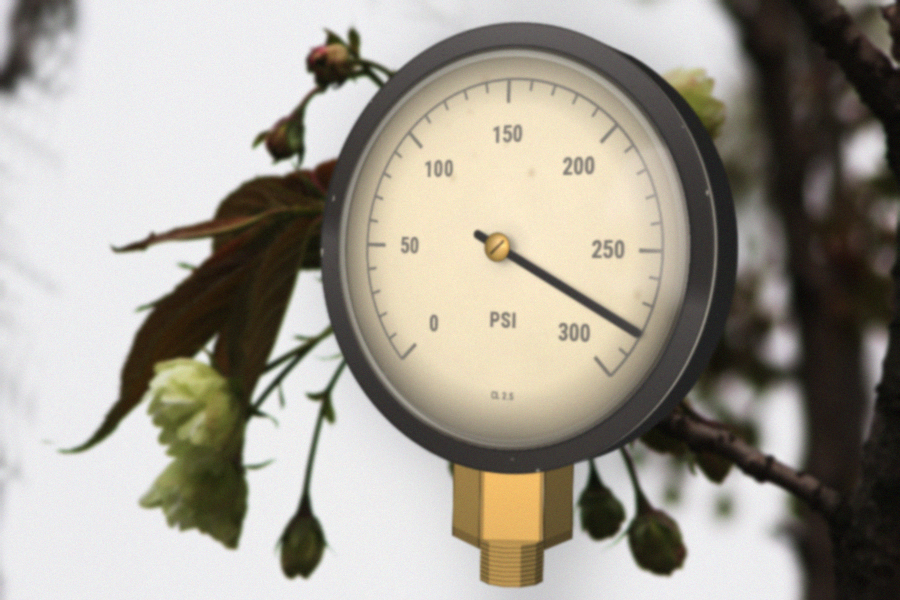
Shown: 280 psi
